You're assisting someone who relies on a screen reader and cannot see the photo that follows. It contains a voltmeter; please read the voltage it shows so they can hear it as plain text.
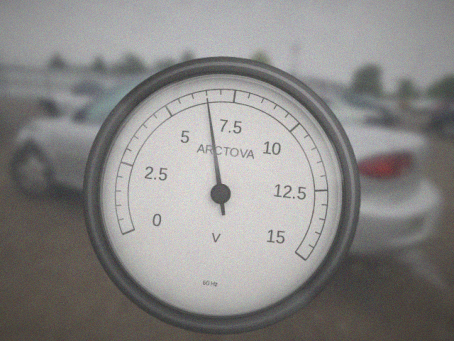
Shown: 6.5 V
